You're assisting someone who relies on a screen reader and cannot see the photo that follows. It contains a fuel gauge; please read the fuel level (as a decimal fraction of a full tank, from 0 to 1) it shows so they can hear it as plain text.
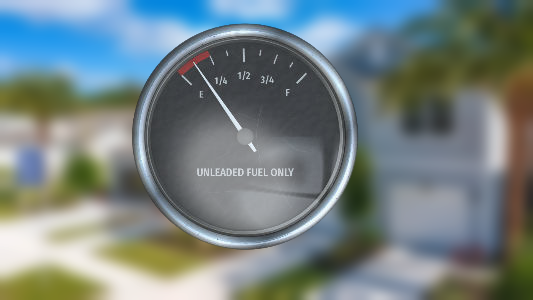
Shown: 0.125
